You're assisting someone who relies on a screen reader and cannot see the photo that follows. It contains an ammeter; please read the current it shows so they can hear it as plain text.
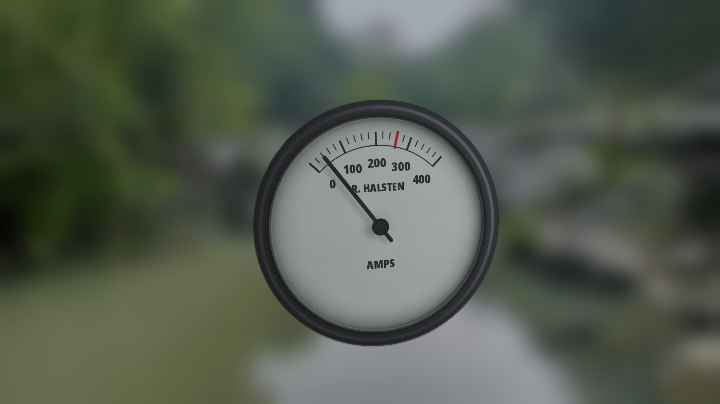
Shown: 40 A
